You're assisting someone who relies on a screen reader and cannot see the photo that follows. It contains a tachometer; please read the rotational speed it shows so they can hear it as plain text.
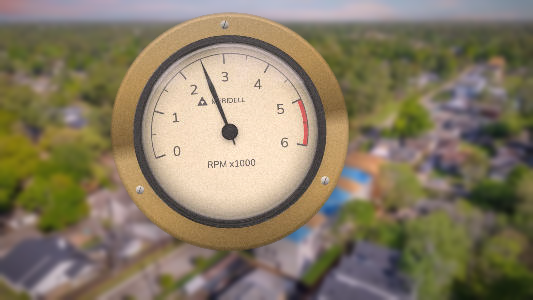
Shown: 2500 rpm
